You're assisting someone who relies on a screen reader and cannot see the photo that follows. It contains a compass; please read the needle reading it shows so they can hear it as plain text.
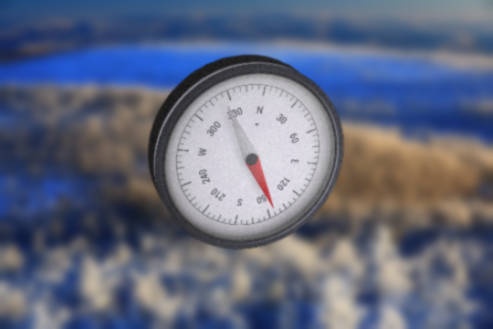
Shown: 145 °
